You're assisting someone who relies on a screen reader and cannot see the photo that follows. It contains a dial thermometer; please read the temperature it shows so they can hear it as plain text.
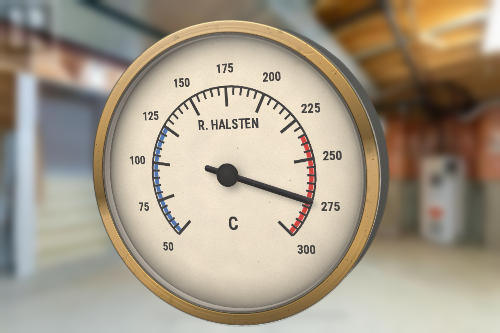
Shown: 275 °C
